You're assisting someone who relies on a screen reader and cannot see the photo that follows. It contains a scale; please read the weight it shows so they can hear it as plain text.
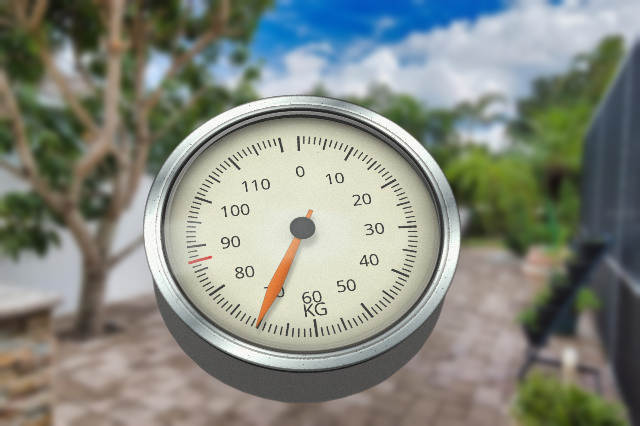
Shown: 70 kg
